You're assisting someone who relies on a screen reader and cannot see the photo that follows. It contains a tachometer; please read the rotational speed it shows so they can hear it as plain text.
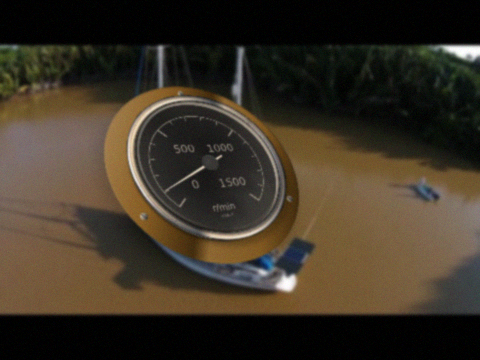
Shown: 100 rpm
